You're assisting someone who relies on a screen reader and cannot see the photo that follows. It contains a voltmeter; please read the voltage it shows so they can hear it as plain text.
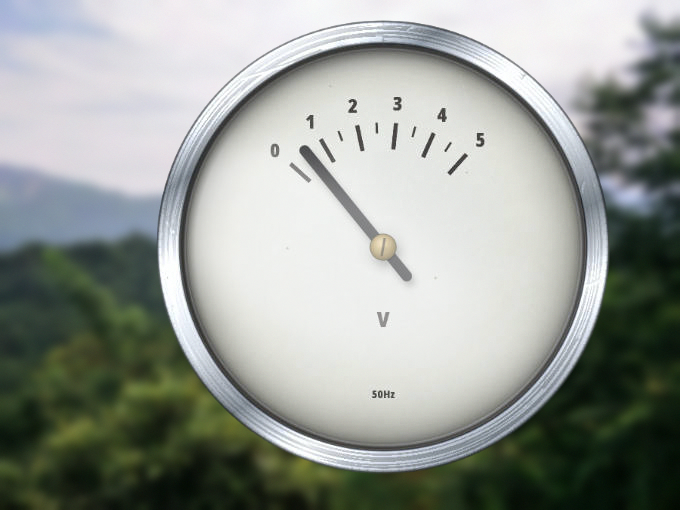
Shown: 0.5 V
